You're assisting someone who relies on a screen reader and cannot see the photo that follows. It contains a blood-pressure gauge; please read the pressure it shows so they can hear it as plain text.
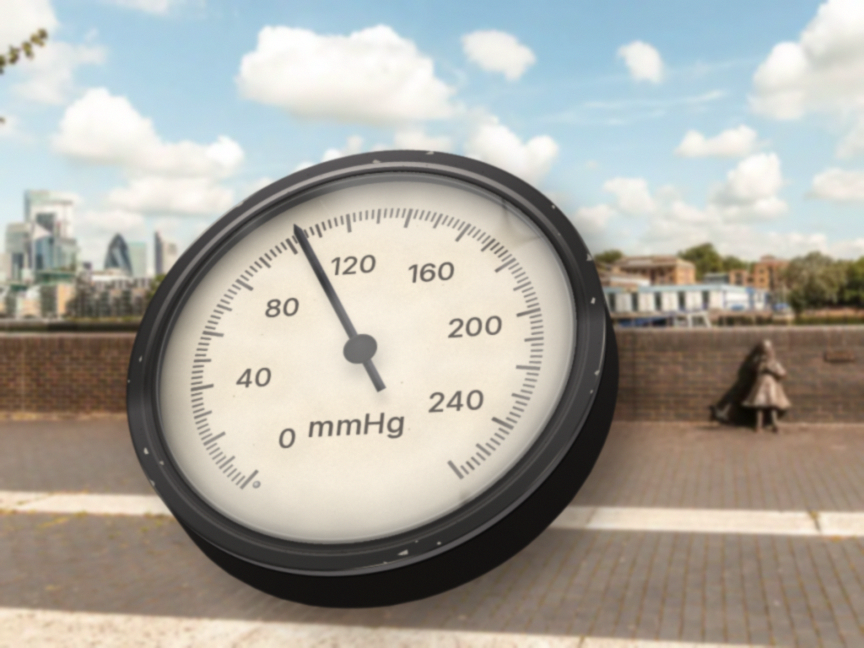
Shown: 104 mmHg
